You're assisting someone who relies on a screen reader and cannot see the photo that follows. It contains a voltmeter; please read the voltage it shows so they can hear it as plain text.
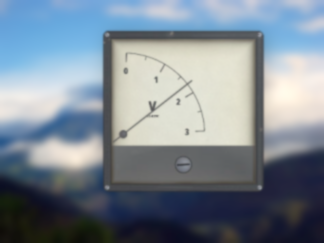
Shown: 1.75 V
